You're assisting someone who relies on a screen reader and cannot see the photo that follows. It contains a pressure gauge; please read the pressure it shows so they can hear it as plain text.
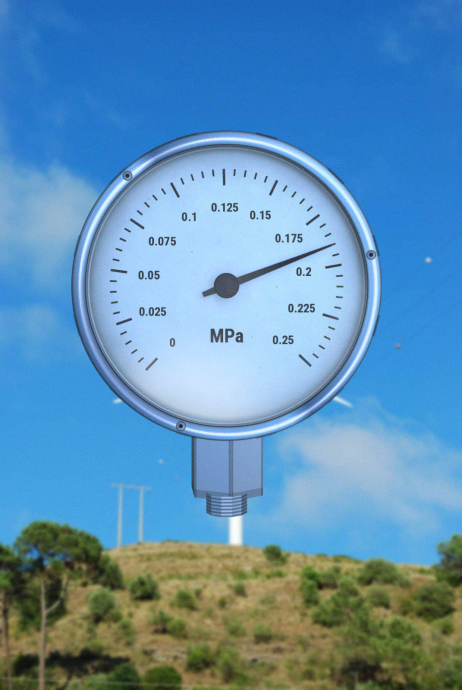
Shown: 0.19 MPa
